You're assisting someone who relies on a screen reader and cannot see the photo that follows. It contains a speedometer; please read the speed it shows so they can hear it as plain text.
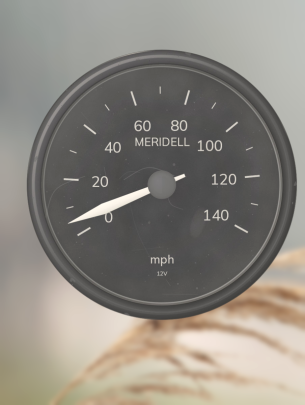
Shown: 5 mph
